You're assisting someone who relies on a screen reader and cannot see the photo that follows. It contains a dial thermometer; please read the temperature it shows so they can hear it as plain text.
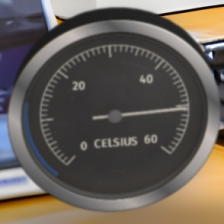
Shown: 50 °C
